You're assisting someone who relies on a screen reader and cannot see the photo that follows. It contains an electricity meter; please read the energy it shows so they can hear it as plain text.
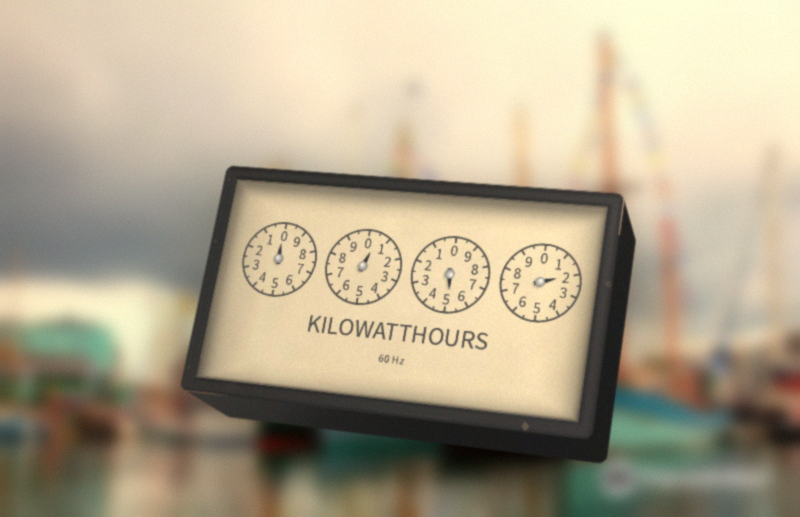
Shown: 52 kWh
